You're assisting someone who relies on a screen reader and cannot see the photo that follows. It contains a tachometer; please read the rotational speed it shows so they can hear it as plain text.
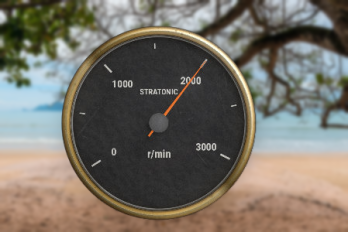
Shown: 2000 rpm
